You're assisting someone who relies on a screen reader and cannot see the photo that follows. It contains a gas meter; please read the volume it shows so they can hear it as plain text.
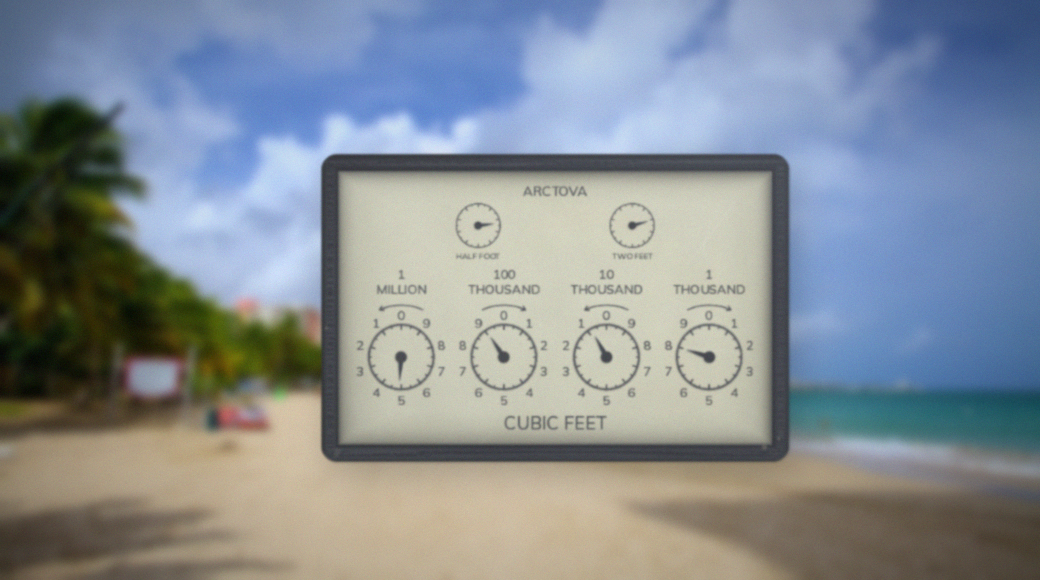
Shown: 490800 ft³
